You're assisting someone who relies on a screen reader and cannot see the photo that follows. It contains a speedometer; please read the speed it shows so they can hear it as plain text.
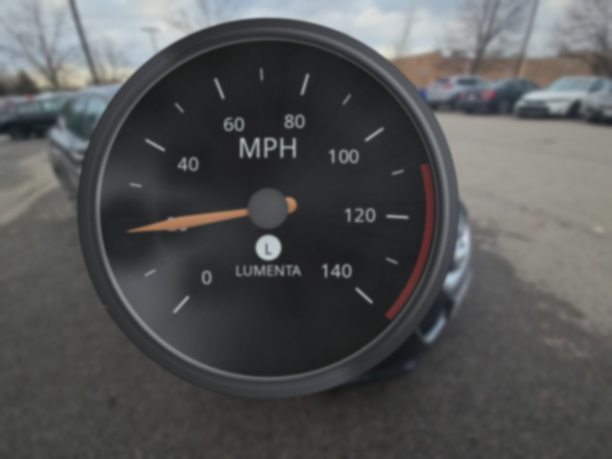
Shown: 20 mph
